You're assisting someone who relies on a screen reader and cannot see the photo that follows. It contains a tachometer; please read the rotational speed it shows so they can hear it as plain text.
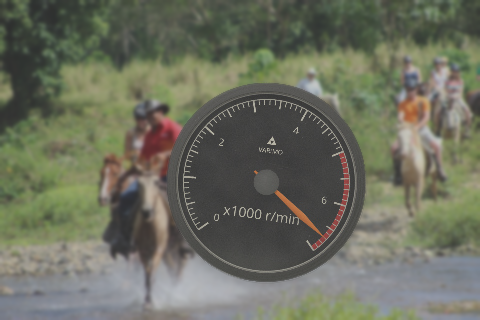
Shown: 6700 rpm
